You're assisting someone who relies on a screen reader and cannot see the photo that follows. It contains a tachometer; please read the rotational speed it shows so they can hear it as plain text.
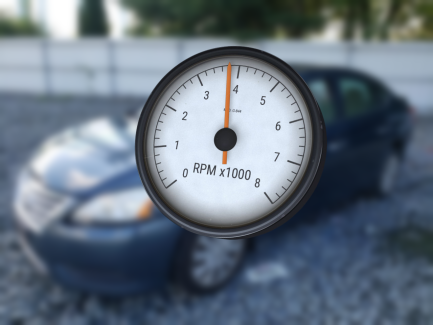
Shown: 3800 rpm
